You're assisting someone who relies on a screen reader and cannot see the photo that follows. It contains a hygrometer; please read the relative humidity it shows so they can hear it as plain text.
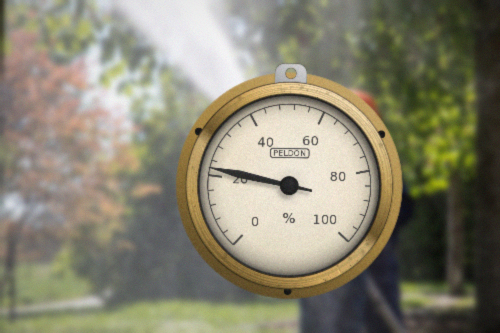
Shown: 22 %
